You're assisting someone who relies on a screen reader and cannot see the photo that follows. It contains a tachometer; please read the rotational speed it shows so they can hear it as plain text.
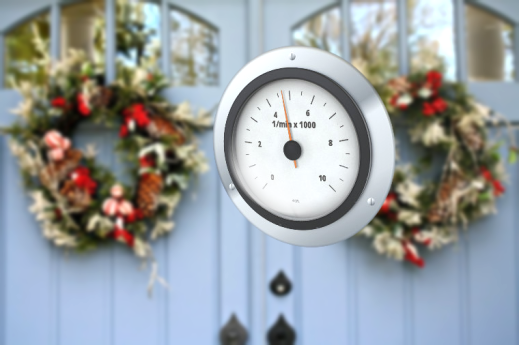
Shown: 4750 rpm
